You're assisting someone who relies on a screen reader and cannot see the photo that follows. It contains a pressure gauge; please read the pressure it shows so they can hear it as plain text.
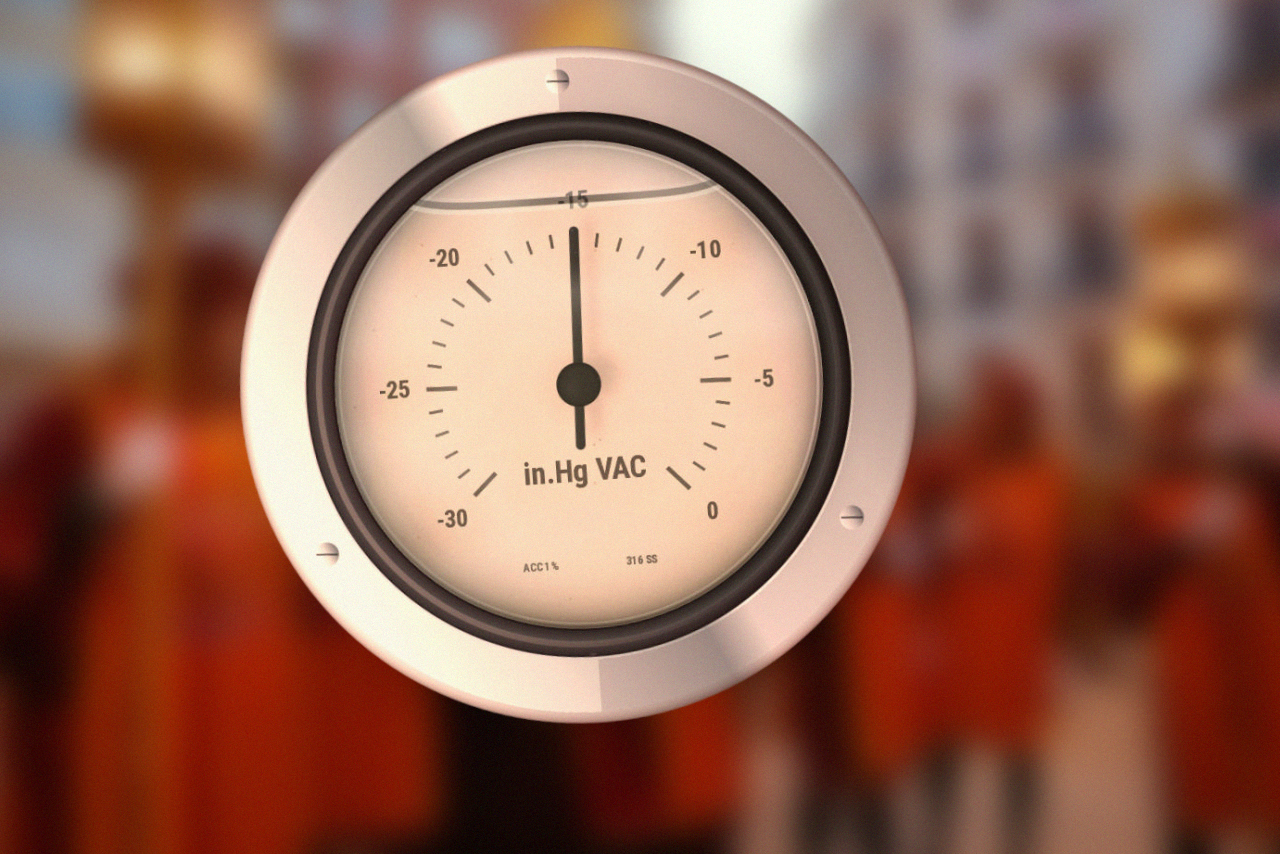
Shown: -15 inHg
